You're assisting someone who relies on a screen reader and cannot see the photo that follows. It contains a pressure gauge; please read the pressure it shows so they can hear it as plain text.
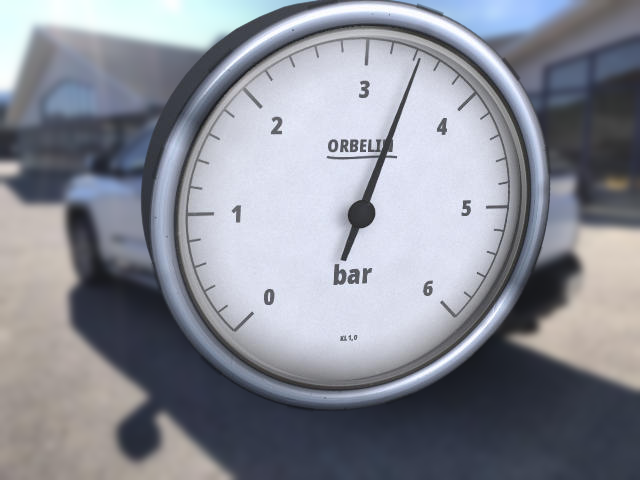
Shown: 3.4 bar
